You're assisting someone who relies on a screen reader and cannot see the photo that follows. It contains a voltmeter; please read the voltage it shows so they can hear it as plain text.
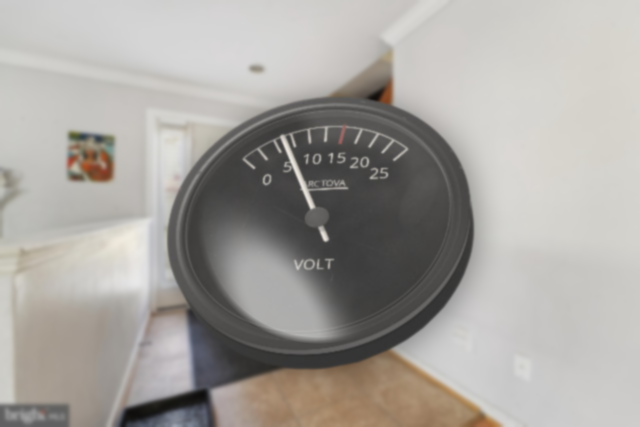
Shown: 6.25 V
